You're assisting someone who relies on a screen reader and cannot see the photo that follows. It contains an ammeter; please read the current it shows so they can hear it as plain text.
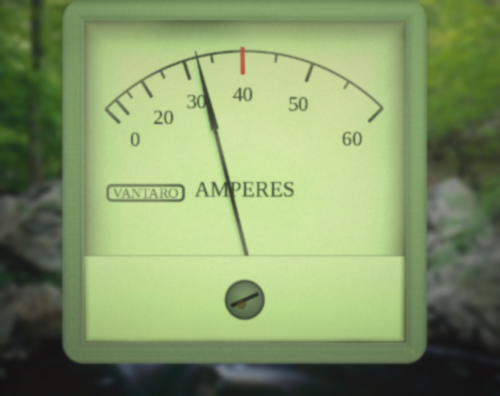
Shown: 32.5 A
